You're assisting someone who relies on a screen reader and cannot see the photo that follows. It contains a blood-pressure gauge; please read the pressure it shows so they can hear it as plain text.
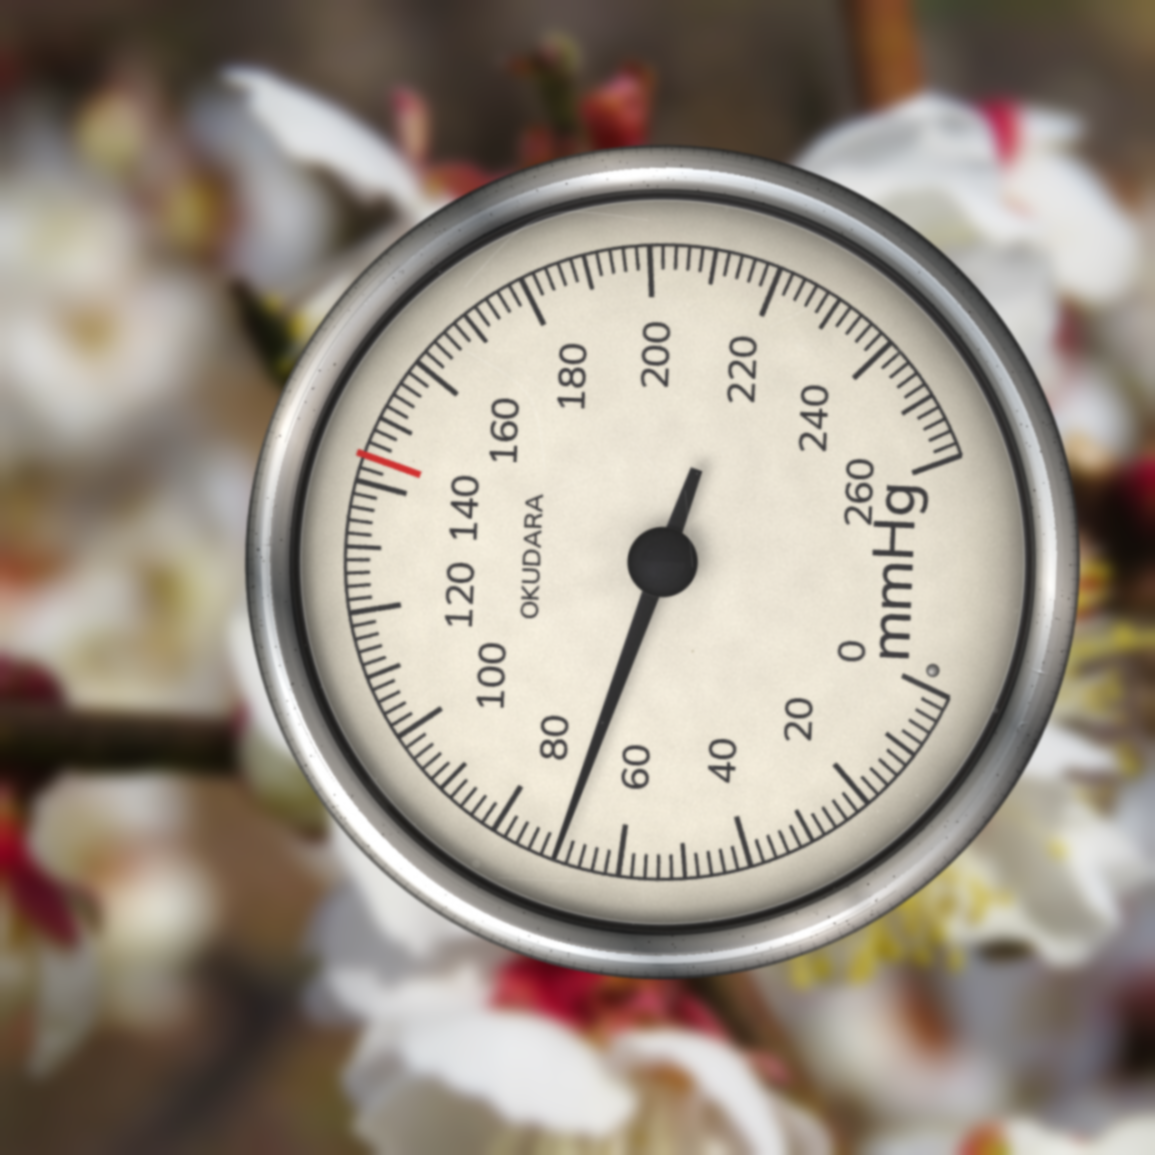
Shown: 70 mmHg
